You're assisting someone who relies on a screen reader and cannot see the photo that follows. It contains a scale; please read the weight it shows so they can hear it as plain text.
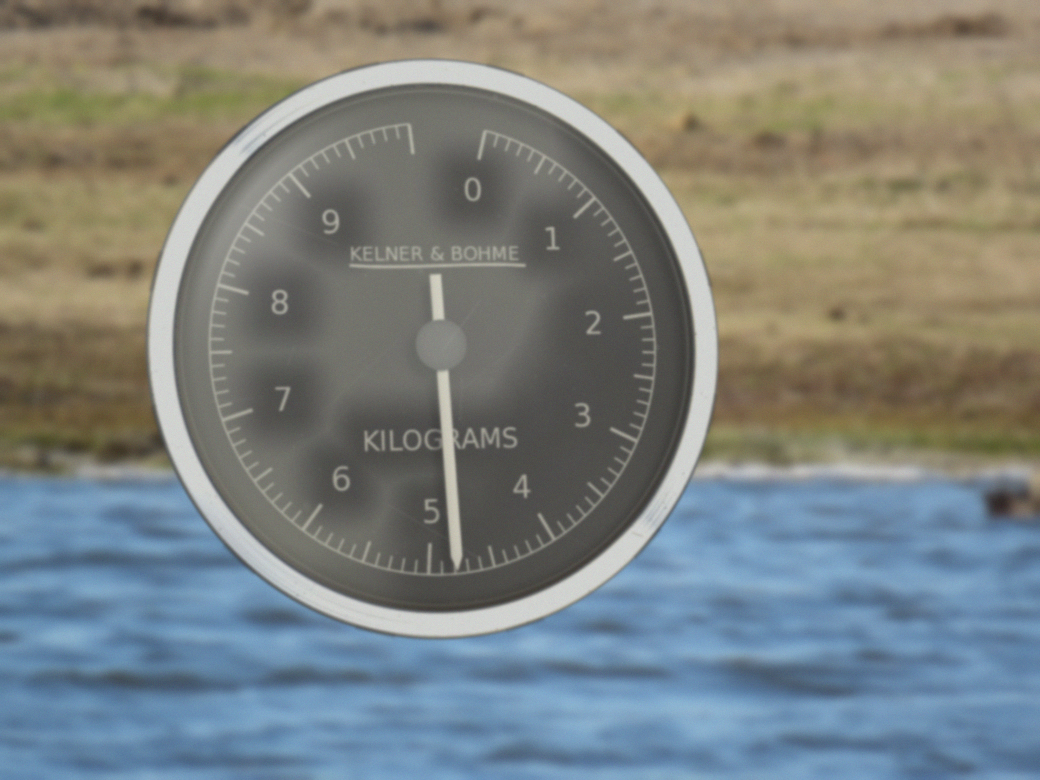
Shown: 4.8 kg
